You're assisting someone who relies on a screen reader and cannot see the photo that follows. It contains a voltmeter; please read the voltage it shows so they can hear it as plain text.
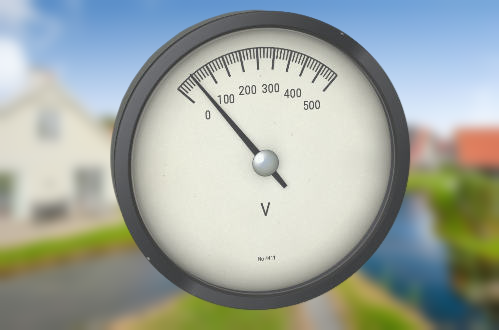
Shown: 50 V
